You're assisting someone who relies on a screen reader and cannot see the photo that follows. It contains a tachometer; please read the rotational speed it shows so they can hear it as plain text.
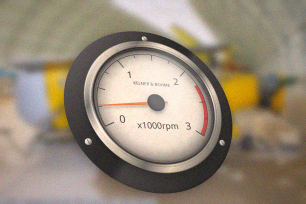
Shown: 250 rpm
